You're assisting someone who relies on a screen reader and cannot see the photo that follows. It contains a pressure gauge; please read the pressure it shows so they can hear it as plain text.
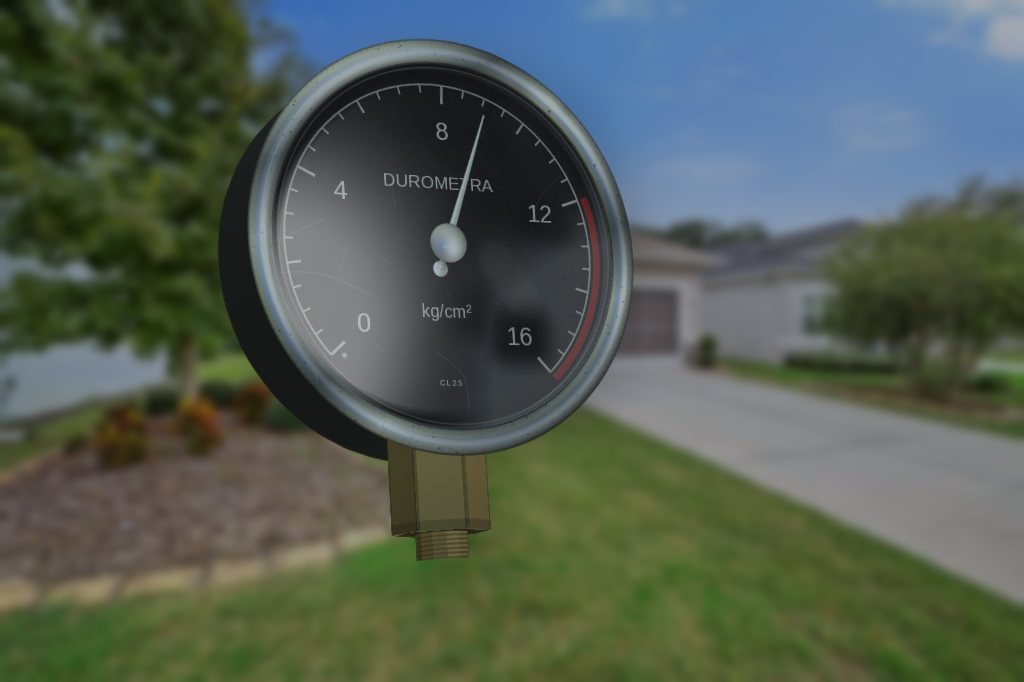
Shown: 9 kg/cm²
